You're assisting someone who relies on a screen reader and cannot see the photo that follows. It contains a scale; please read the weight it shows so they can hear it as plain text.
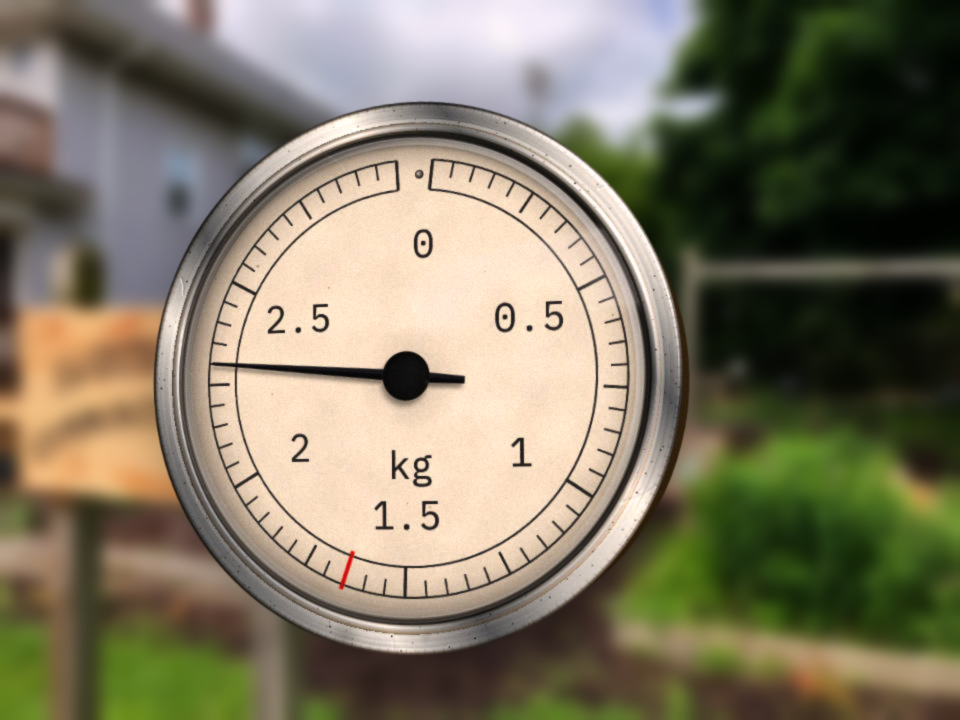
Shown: 2.3 kg
